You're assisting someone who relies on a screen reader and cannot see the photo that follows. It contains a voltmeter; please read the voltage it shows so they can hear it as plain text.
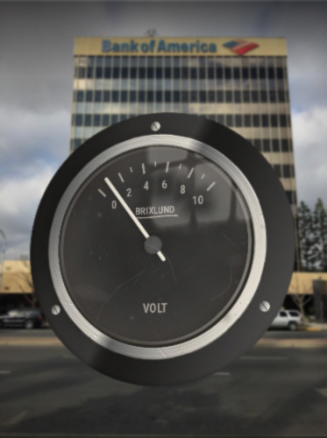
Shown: 1 V
